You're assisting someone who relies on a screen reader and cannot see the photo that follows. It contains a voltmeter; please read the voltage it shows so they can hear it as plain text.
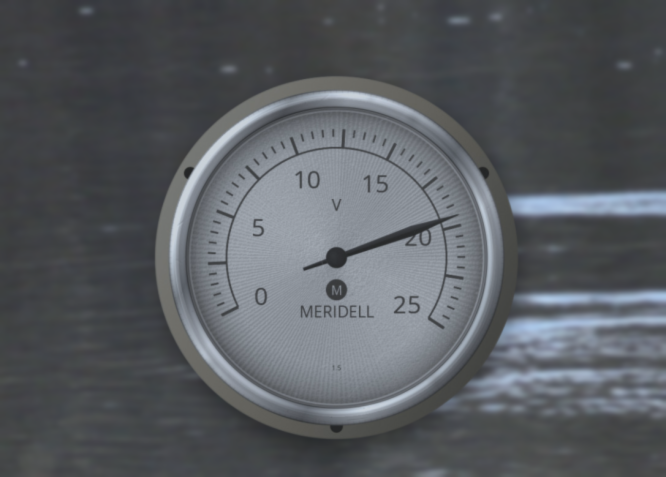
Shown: 19.5 V
